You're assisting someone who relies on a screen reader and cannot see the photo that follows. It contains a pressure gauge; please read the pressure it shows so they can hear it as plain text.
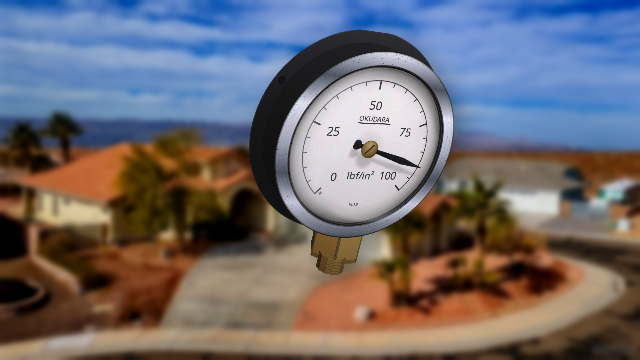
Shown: 90 psi
